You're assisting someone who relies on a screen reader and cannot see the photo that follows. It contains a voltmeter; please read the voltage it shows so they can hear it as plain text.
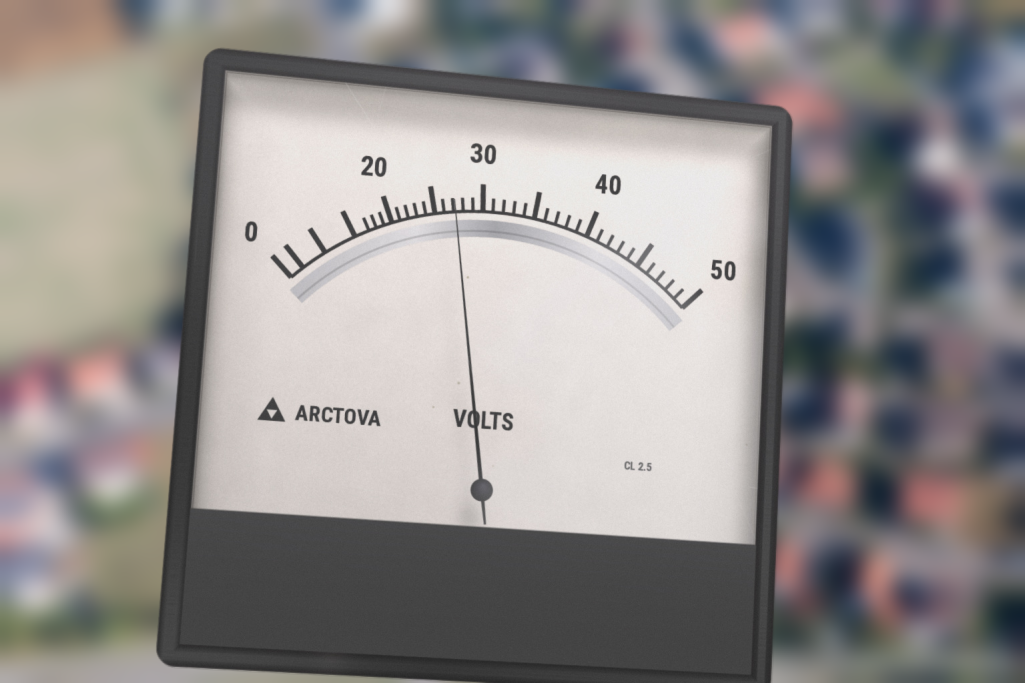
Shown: 27 V
